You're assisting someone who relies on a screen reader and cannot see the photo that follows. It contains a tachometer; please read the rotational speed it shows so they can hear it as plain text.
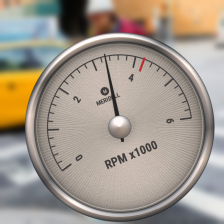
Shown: 3300 rpm
